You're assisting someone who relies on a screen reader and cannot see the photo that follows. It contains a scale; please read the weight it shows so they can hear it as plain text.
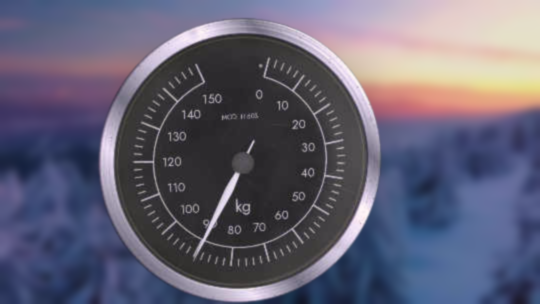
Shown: 90 kg
